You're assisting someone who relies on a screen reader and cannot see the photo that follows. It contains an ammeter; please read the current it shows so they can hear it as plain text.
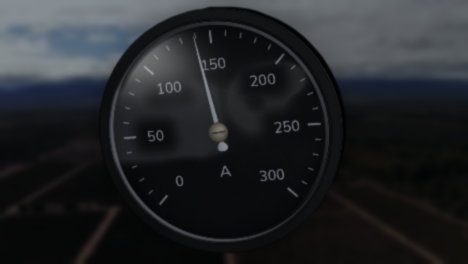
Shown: 140 A
